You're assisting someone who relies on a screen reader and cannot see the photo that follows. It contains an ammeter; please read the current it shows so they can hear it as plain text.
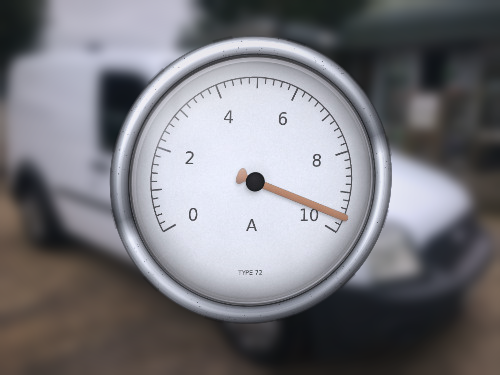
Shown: 9.6 A
